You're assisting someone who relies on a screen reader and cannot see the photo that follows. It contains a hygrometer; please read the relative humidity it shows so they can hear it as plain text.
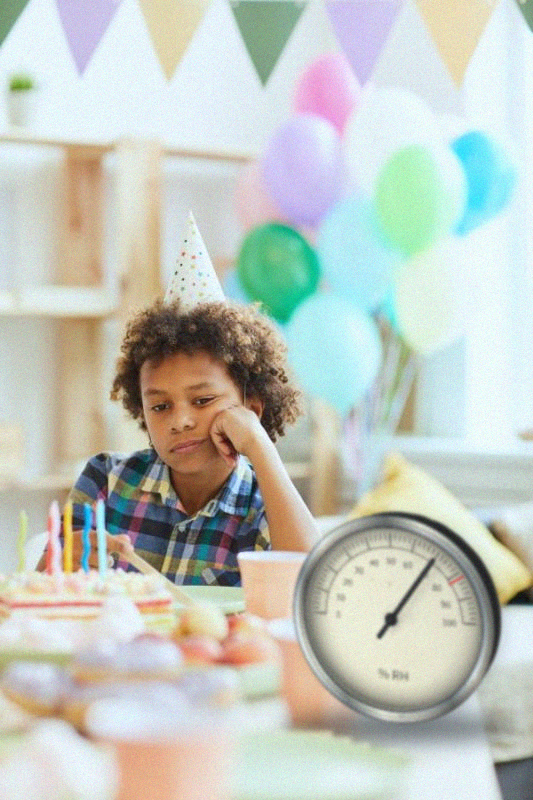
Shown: 70 %
